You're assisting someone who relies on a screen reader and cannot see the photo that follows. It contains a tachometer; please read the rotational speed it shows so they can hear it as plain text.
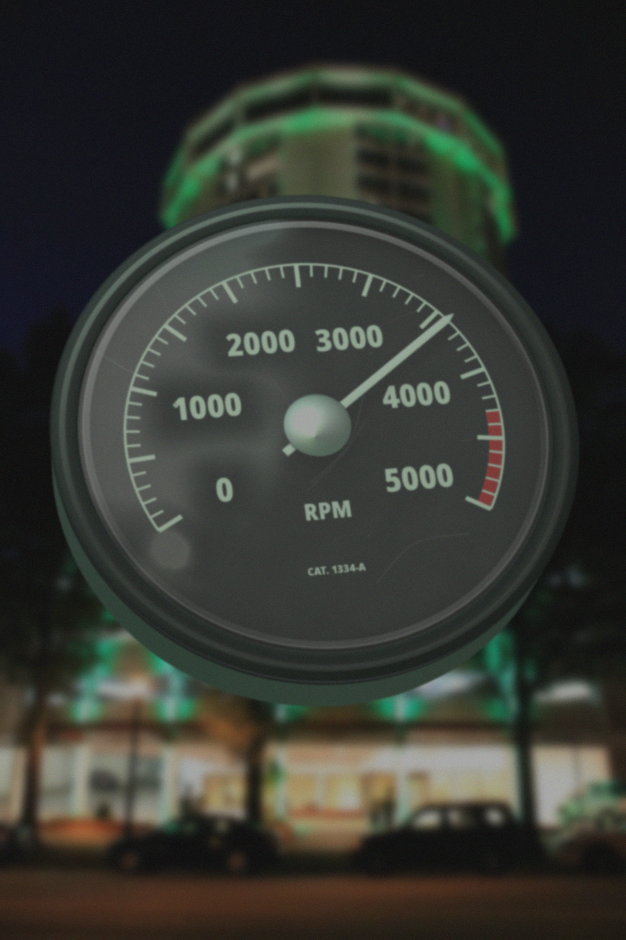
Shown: 3600 rpm
